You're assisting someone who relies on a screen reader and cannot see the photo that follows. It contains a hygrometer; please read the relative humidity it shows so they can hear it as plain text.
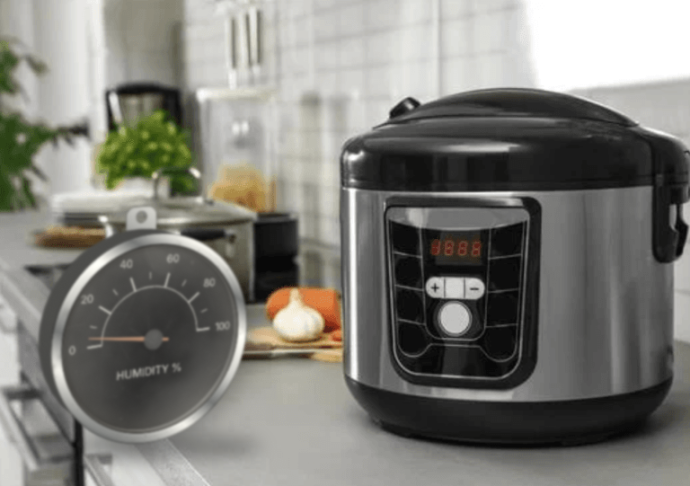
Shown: 5 %
